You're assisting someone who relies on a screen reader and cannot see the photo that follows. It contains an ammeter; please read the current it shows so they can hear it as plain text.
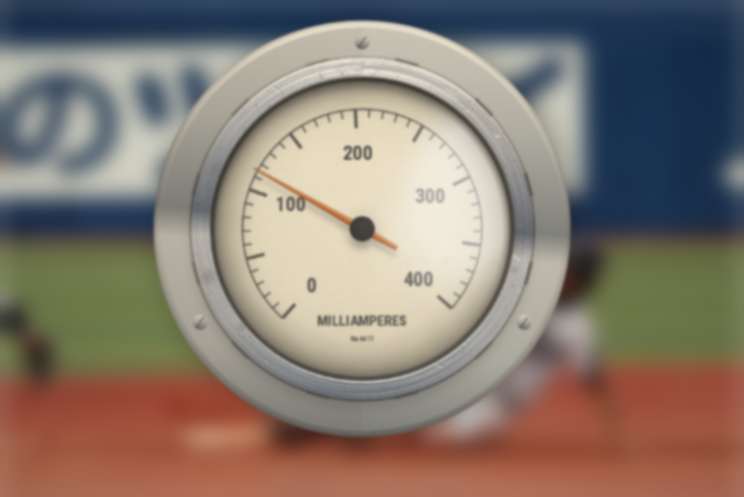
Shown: 115 mA
